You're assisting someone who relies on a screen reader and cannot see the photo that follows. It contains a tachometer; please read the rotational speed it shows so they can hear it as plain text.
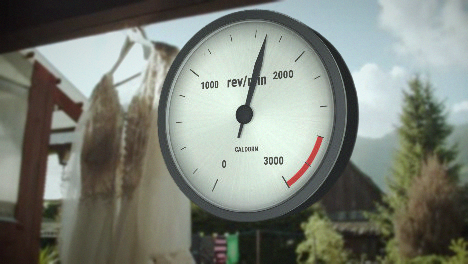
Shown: 1700 rpm
